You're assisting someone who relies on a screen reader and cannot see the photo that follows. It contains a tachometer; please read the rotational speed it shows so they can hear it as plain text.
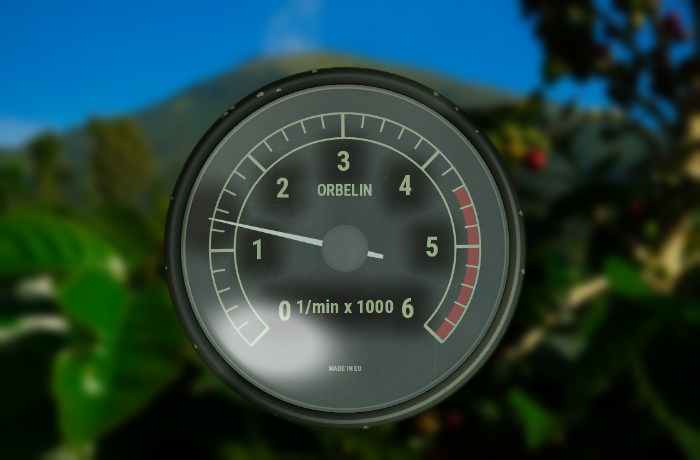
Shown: 1300 rpm
